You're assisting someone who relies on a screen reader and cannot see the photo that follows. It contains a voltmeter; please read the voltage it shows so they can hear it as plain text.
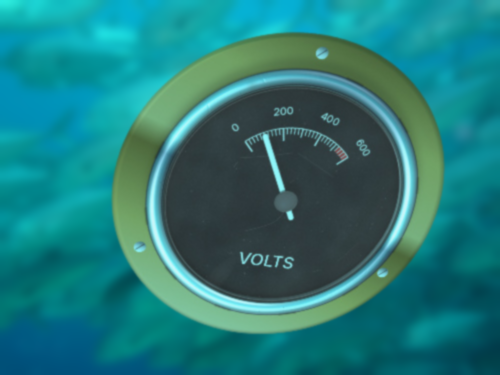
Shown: 100 V
